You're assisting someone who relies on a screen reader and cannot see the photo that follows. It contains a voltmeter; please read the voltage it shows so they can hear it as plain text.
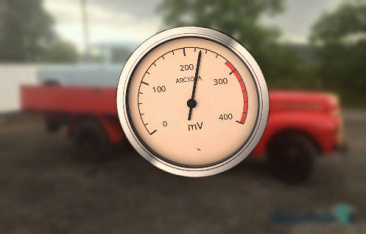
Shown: 230 mV
